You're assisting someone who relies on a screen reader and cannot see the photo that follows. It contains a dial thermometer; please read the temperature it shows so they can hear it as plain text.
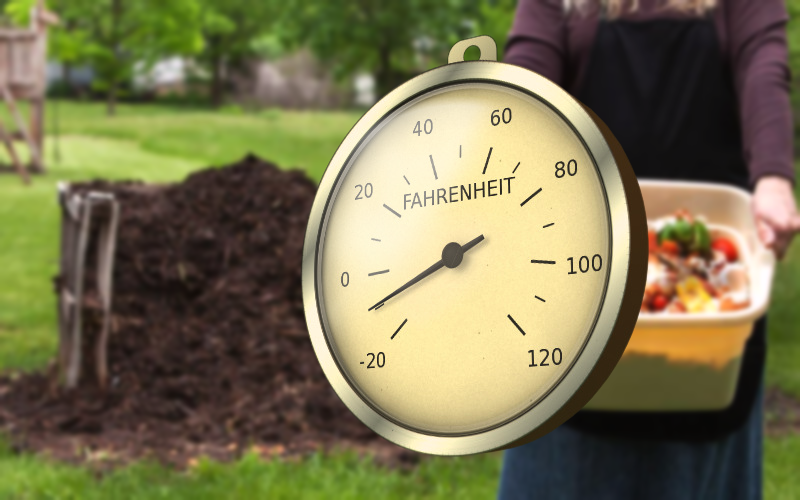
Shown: -10 °F
